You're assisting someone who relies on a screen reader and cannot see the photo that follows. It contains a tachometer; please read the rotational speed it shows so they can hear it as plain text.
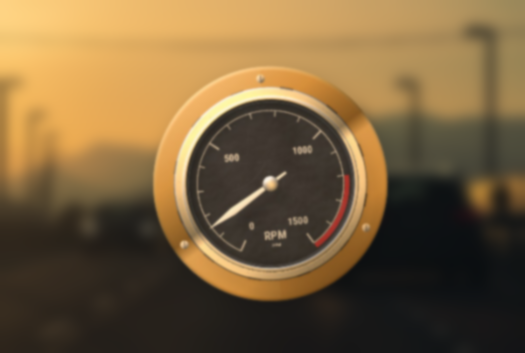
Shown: 150 rpm
